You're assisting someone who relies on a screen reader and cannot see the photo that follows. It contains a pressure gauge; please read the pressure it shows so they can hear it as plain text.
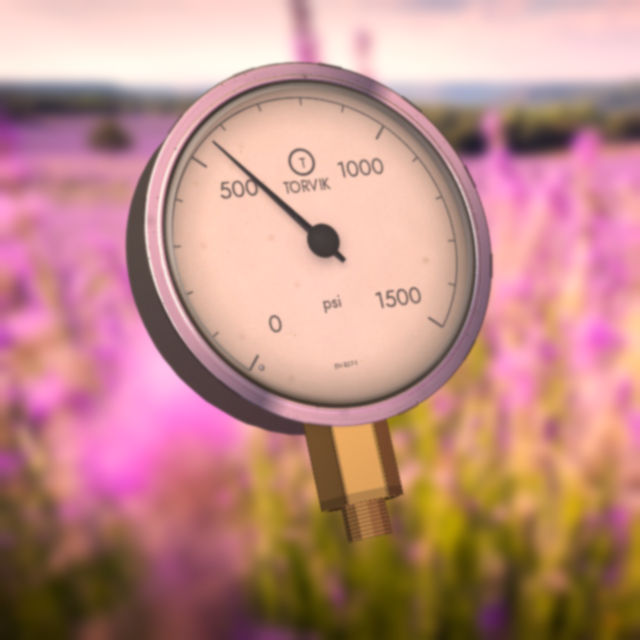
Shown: 550 psi
